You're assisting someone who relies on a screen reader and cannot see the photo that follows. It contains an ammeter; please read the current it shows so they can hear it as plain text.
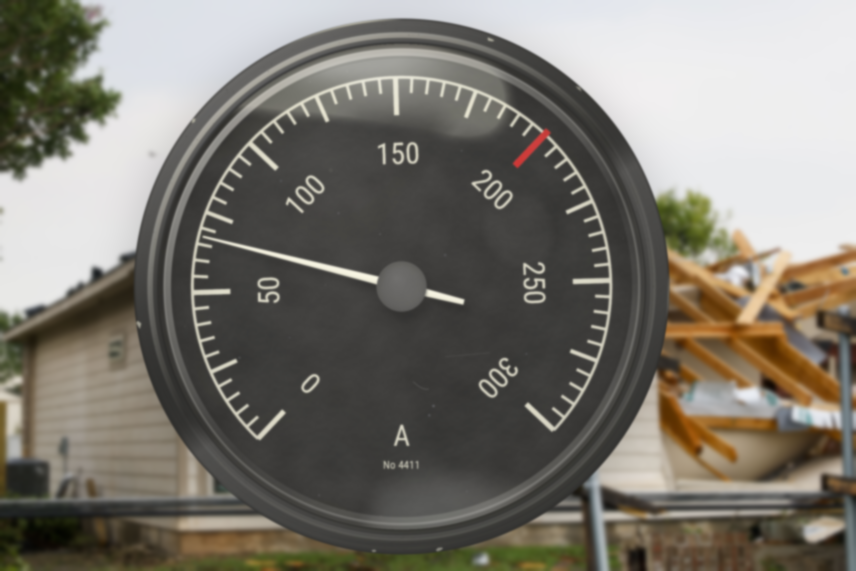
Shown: 67.5 A
